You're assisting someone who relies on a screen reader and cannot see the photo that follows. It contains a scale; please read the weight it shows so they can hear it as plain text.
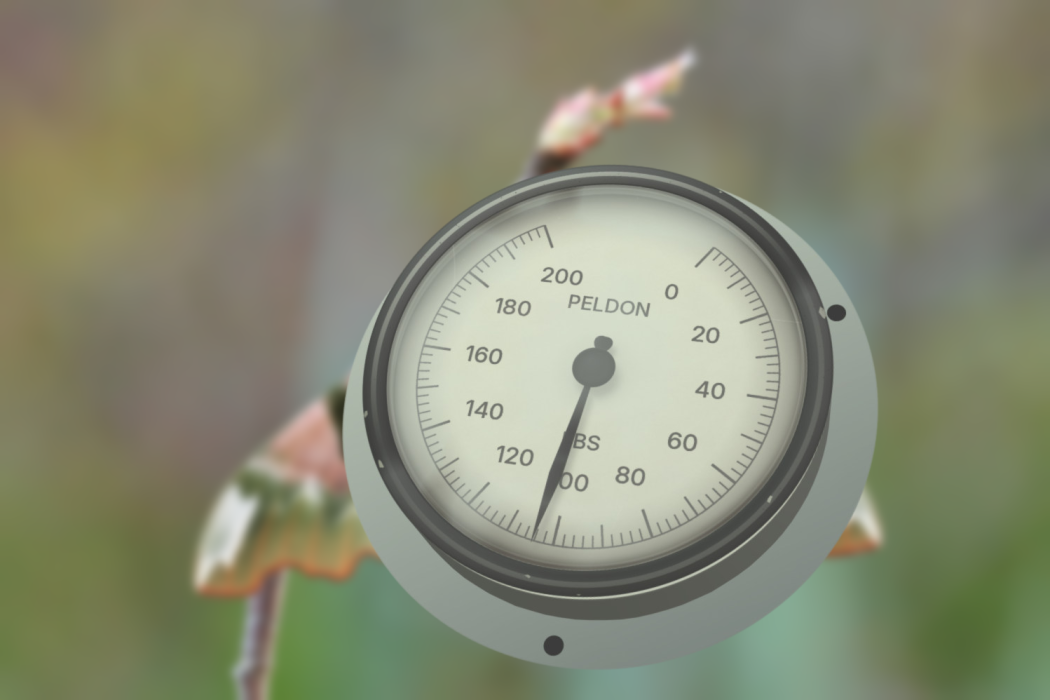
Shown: 104 lb
